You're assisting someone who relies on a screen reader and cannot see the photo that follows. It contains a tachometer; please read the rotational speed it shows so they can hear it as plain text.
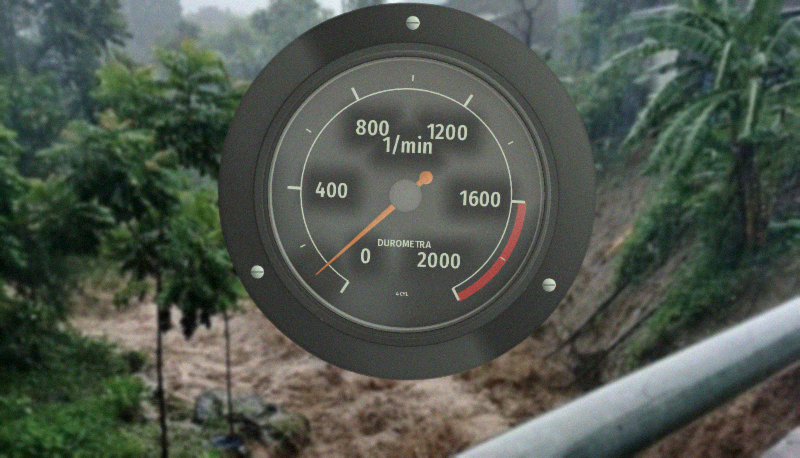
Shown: 100 rpm
